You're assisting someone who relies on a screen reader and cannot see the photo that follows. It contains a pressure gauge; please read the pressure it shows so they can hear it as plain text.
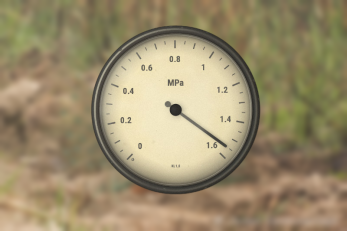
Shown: 1.55 MPa
